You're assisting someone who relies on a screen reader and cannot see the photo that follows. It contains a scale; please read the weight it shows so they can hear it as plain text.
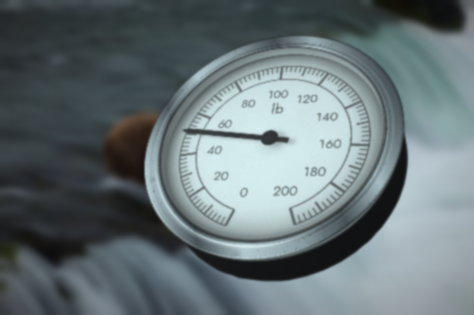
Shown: 50 lb
